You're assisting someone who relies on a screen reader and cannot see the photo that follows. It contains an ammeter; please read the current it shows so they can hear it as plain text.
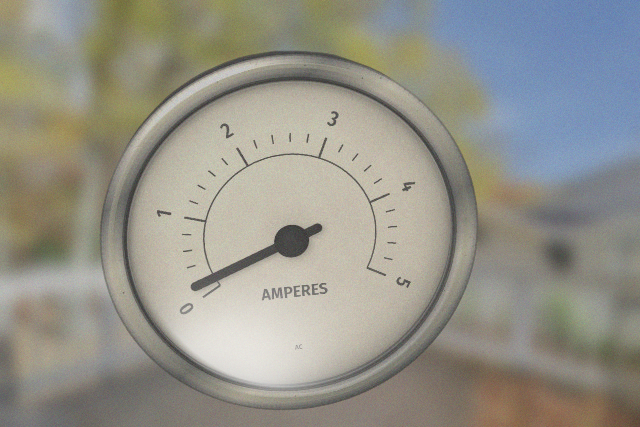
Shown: 0.2 A
